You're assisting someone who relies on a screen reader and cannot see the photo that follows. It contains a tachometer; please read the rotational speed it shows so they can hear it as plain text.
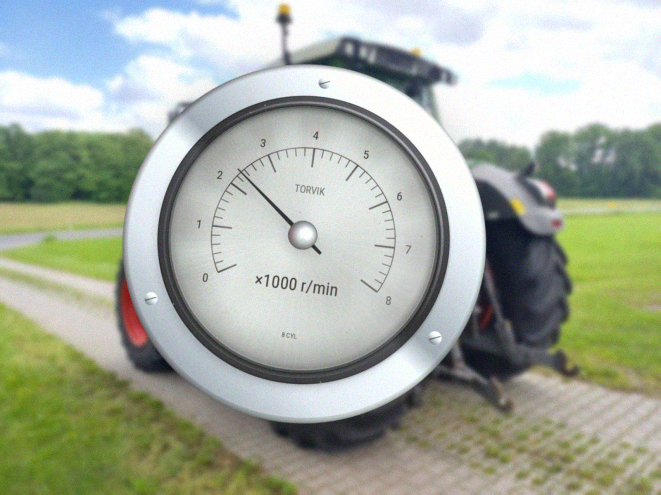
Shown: 2300 rpm
